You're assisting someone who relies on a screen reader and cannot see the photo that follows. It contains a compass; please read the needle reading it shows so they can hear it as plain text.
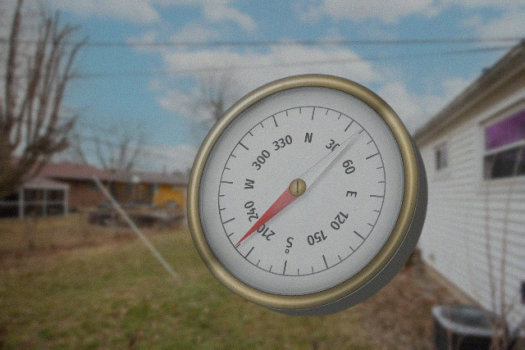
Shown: 220 °
